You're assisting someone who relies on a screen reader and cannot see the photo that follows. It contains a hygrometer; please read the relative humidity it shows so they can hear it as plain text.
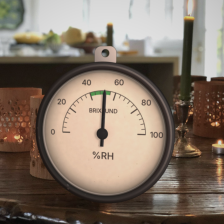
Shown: 52 %
